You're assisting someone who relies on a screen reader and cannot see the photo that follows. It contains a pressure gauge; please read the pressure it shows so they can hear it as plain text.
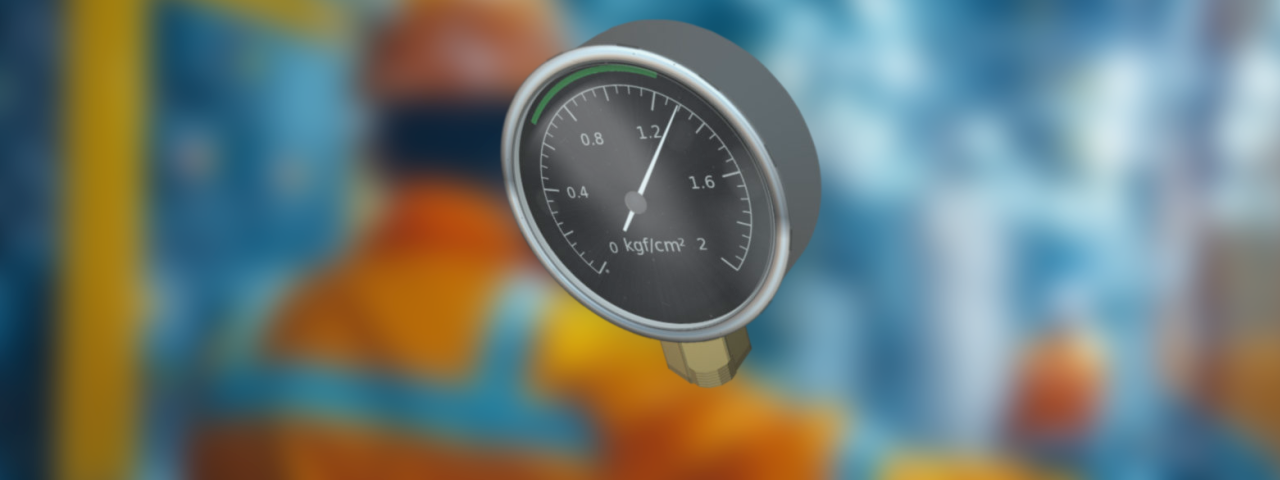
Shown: 1.3 kg/cm²
